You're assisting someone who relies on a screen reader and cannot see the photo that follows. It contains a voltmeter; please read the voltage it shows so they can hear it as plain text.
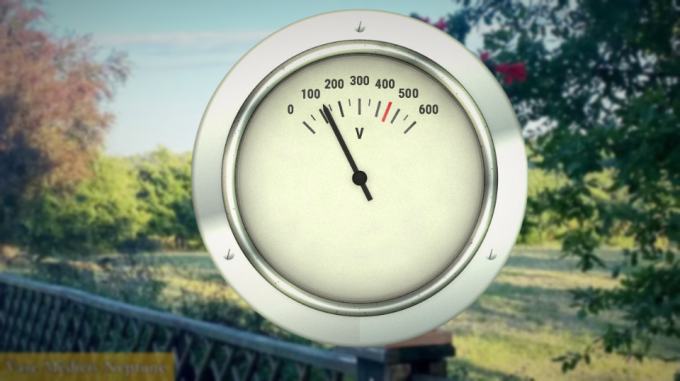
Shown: 125 V
